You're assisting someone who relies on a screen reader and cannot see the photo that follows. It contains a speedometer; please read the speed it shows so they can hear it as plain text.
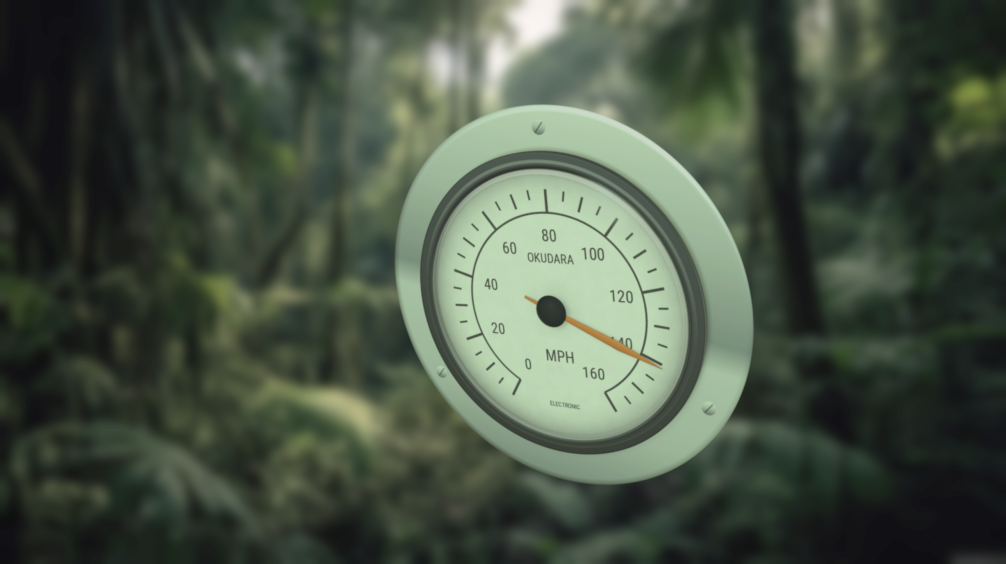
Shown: 140 mph
